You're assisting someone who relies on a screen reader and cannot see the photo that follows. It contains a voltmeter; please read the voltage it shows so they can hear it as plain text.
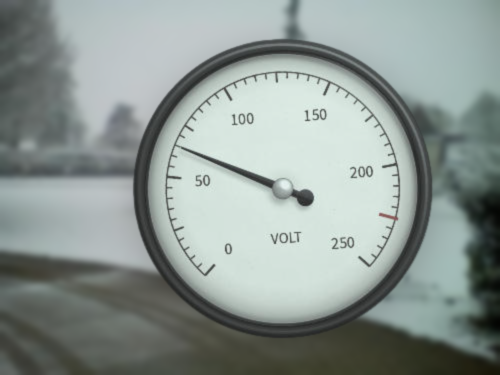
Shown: 65 V
